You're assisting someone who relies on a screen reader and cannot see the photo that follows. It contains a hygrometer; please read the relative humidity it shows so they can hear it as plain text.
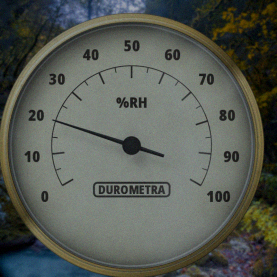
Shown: 20 %
